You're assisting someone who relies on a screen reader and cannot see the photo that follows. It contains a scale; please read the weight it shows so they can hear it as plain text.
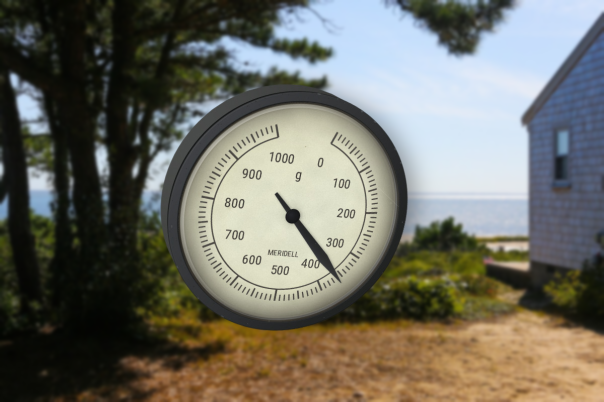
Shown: 360 g
